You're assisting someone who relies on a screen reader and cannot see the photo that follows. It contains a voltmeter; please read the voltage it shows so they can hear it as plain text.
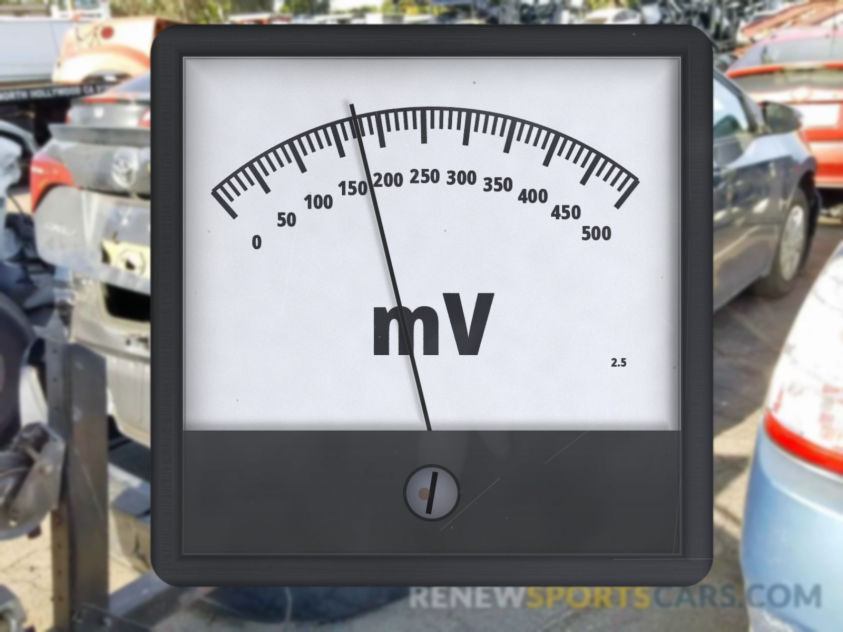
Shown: 175 mV
